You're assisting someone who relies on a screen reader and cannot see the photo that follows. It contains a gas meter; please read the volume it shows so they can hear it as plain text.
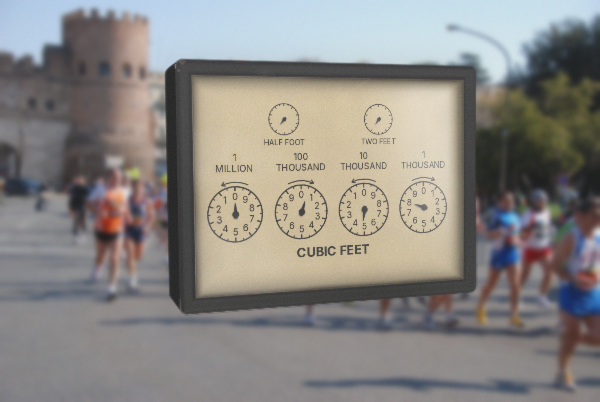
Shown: 4800 ft³
